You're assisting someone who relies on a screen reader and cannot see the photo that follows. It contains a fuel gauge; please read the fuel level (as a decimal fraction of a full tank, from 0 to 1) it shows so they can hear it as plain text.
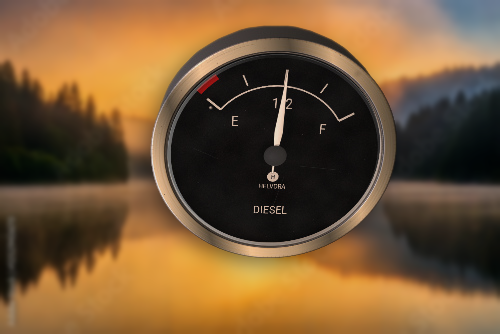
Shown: 0.5
